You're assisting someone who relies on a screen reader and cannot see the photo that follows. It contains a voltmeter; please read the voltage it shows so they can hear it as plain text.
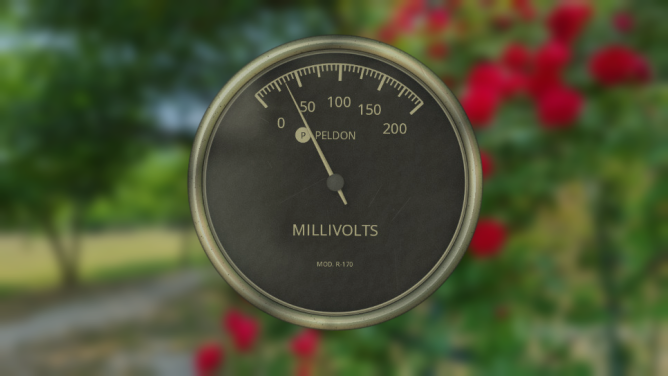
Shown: 35 mV
